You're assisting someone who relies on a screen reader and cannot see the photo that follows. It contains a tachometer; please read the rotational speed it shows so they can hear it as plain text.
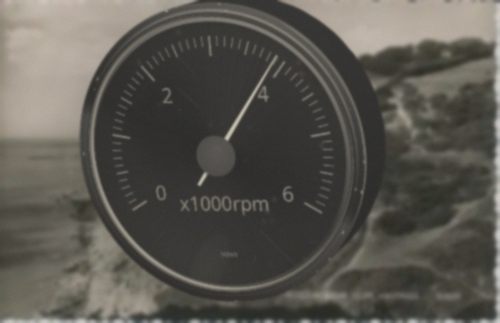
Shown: 3900 rpm
